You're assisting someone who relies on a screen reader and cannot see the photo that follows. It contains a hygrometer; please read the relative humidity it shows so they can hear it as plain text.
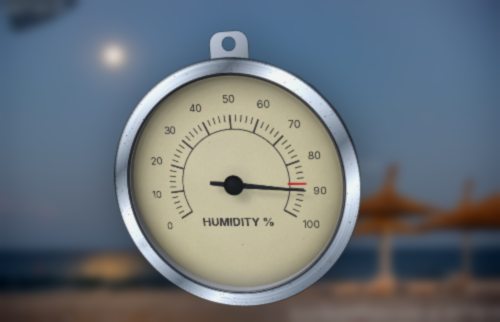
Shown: 90 %
